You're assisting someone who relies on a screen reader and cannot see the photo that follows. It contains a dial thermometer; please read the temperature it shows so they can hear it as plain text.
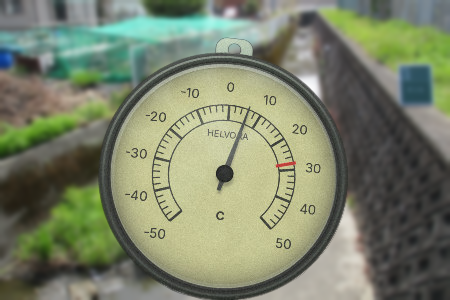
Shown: 6 °C
